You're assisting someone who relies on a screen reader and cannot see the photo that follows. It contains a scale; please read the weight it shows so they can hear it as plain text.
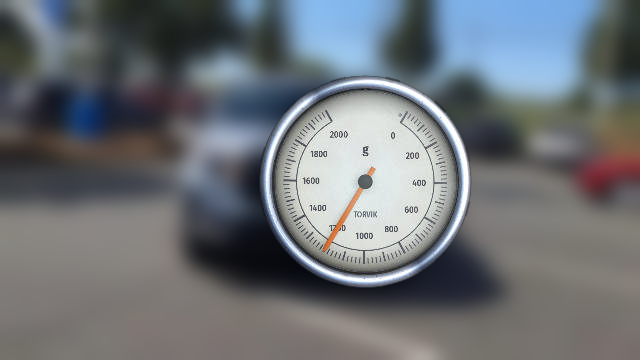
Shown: 1200 g
